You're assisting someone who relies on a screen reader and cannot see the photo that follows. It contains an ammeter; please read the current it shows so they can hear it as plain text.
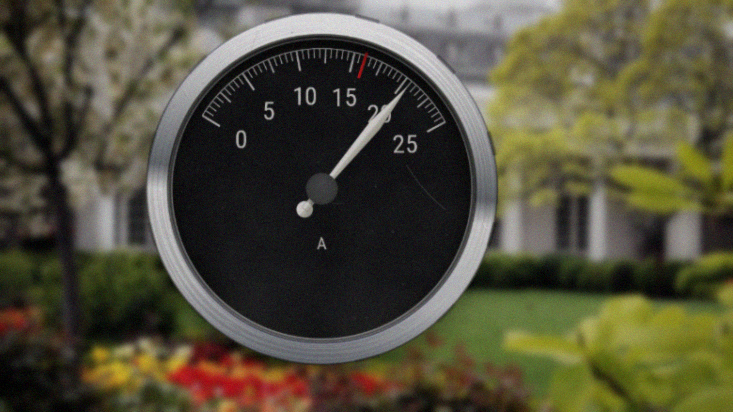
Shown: 20.5 A
